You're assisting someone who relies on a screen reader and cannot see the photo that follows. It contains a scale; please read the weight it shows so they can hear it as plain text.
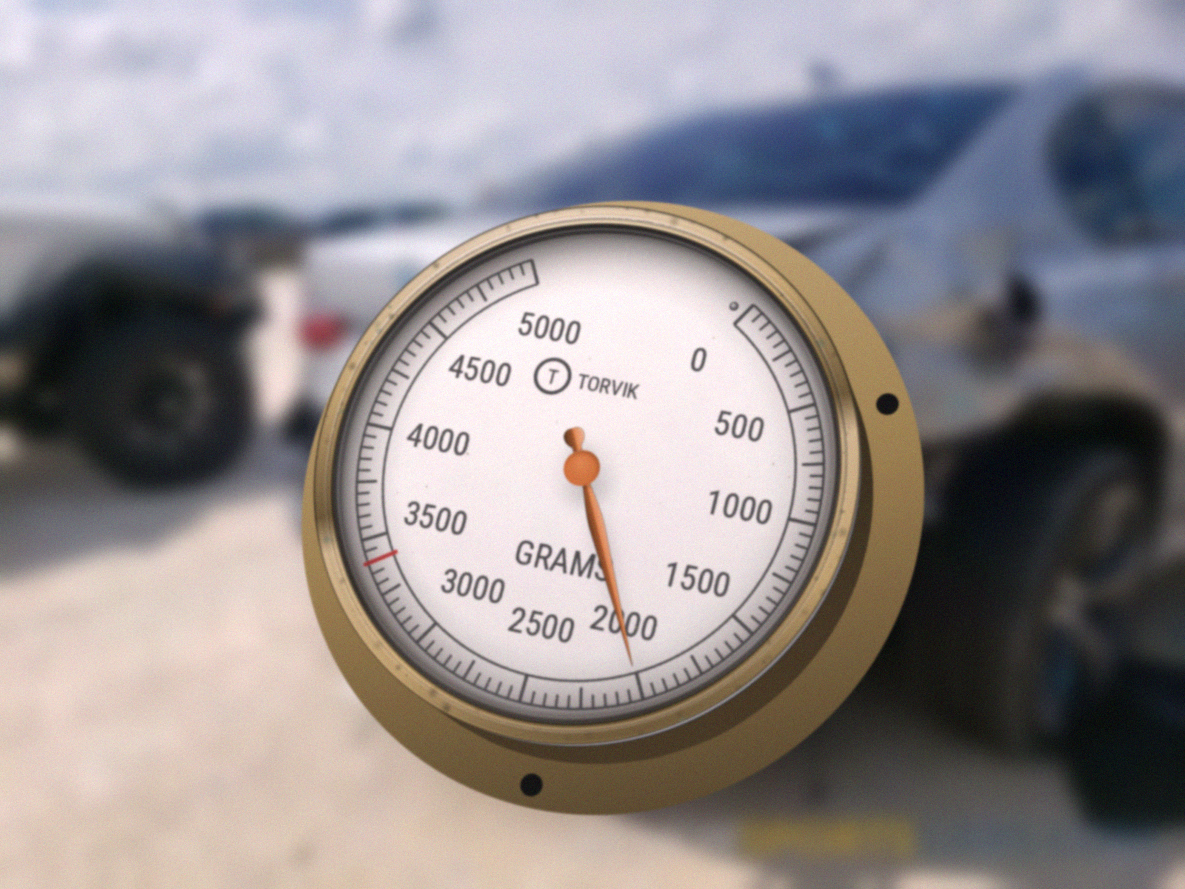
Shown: 2000 g
